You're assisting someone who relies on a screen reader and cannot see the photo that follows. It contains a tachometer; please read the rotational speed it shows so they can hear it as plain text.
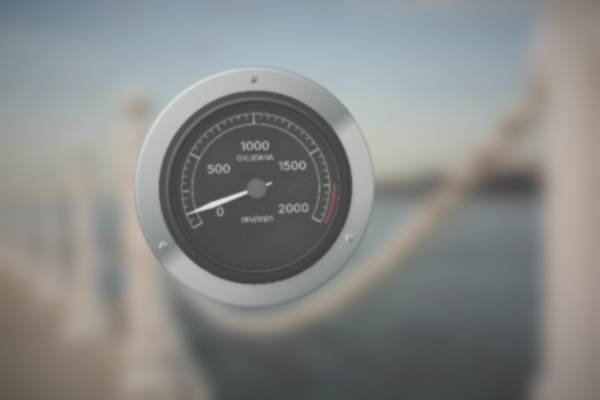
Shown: 100 rpm
